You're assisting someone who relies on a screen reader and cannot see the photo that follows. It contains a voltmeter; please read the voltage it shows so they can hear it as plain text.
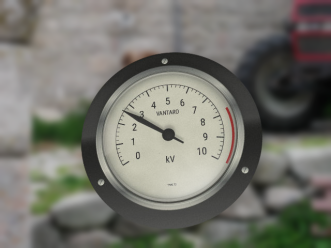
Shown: 2.6 kV
